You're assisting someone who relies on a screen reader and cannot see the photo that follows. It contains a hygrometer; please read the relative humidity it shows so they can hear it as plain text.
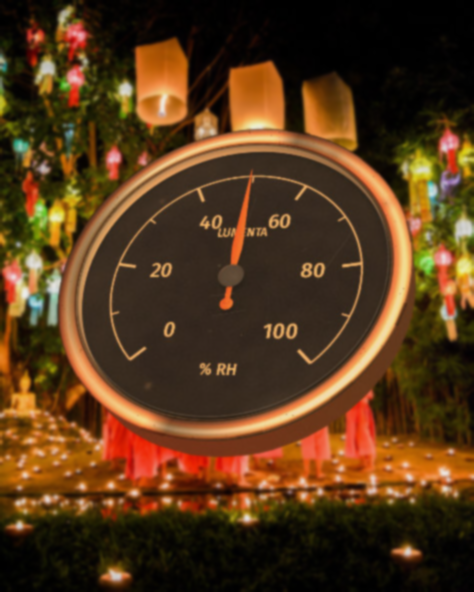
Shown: 50 %
